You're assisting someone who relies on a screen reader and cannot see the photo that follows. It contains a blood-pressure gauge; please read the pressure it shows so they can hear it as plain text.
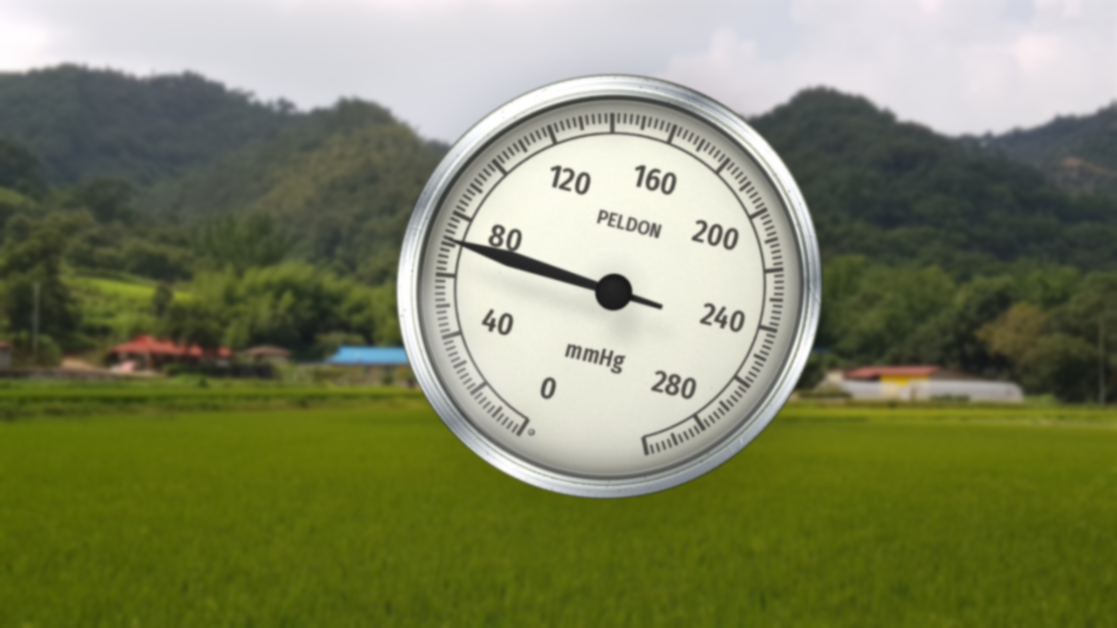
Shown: 72 mmHg
